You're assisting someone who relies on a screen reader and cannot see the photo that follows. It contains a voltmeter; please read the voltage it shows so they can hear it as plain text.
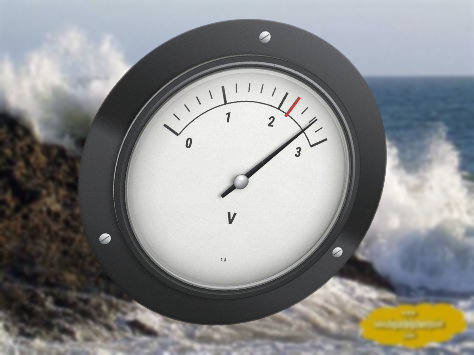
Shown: 2.6 V
